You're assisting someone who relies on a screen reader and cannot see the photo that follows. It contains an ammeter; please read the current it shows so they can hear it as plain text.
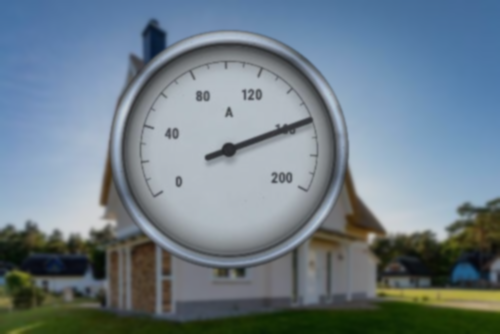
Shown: 160 A
